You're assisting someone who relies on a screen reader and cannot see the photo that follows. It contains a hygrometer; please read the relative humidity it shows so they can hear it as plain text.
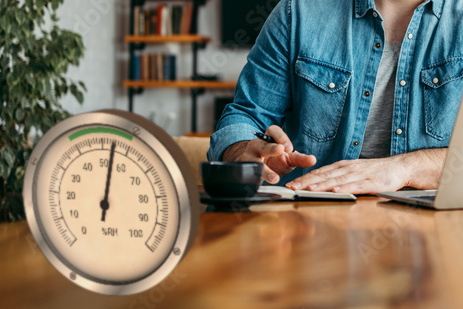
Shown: 55 %
